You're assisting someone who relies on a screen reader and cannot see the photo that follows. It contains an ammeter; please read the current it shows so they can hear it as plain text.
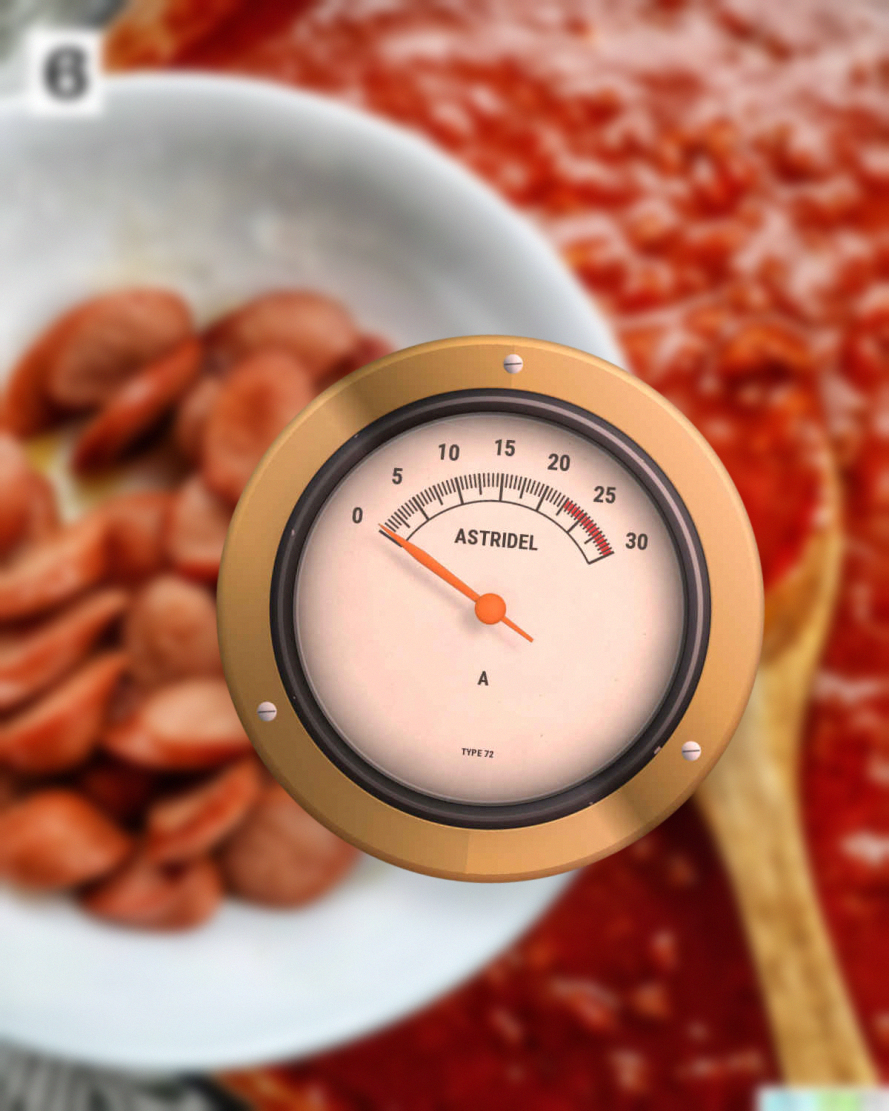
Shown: 0.5 A
